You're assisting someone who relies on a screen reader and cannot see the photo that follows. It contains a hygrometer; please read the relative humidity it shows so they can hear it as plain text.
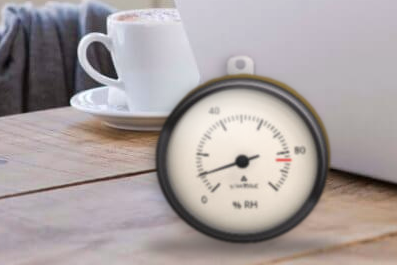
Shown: 10 %
